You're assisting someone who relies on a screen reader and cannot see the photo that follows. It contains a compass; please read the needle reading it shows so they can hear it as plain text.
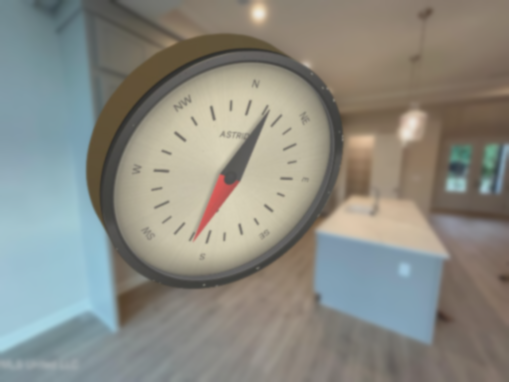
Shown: 195 °
